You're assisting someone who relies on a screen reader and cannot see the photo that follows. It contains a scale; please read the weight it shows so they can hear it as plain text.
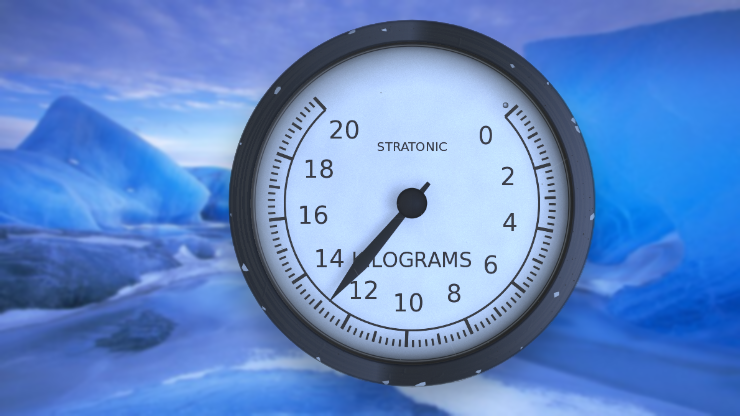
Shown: 12.8 kg
